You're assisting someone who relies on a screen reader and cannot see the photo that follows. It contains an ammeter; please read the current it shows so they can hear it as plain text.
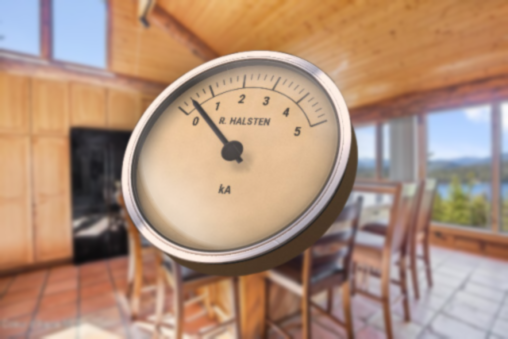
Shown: 0.4 kA
